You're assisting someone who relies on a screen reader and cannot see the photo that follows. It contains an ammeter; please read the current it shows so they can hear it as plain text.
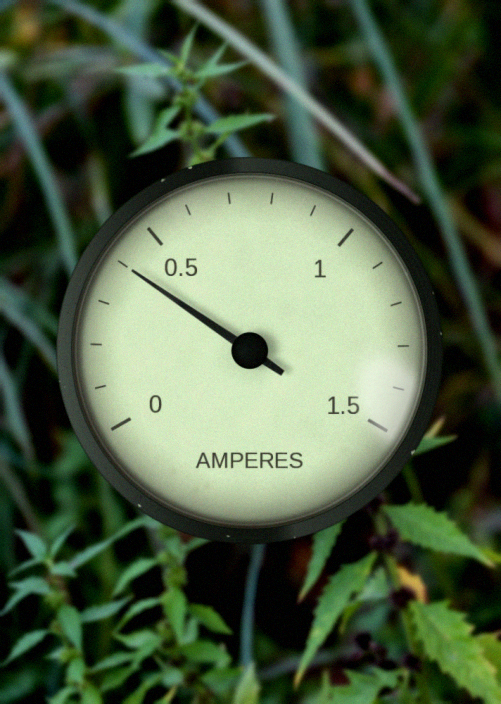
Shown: 0.4 A
